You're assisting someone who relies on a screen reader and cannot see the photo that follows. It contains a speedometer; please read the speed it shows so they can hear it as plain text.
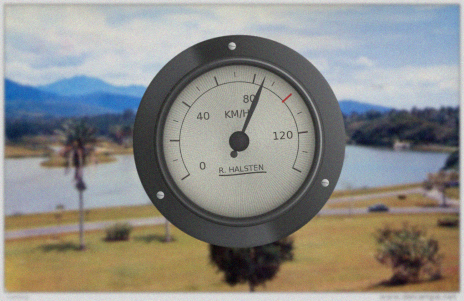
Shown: 85 km/h
